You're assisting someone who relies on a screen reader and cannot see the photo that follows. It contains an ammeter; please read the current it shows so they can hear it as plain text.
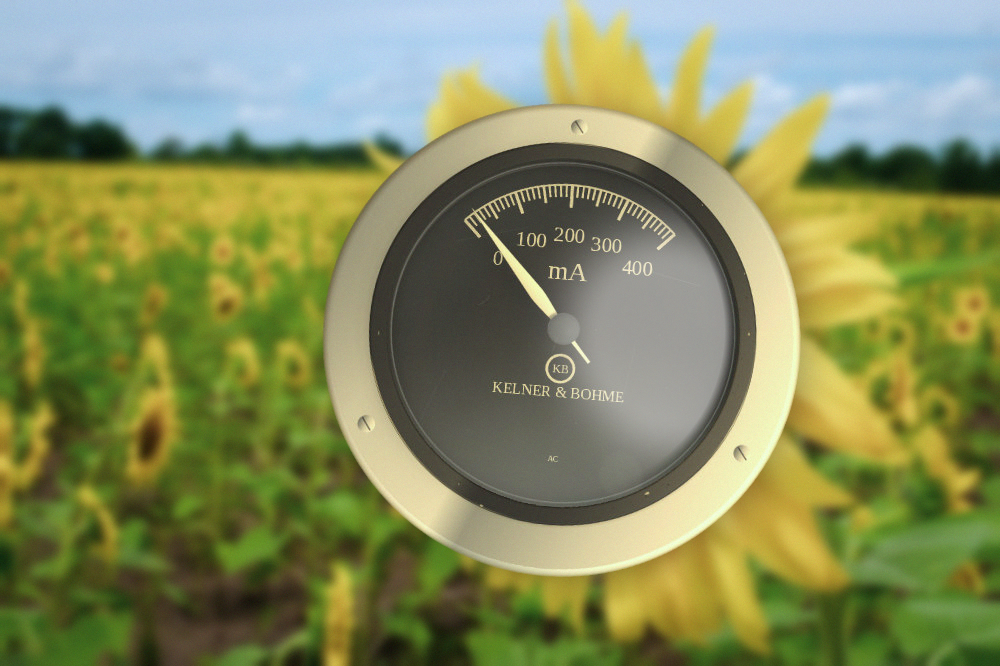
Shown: 20 mA
